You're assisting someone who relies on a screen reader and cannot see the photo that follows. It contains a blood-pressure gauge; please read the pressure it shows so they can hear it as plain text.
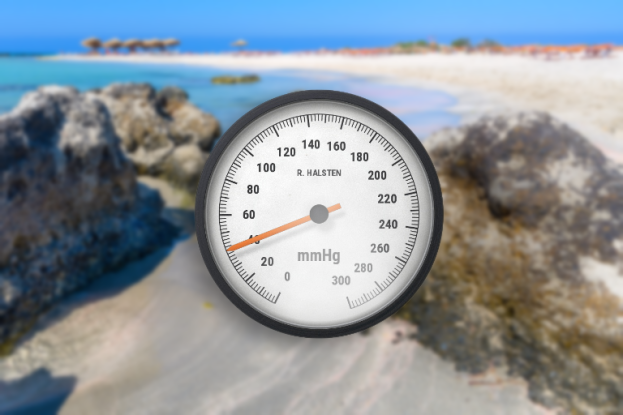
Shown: 40 mmHg
